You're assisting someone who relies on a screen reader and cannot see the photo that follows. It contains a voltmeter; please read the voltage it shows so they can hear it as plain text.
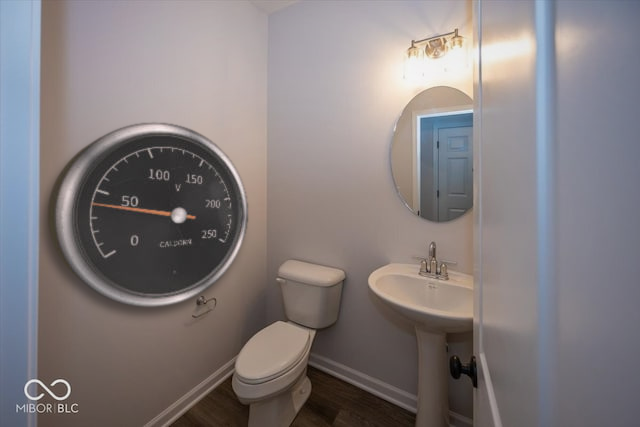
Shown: 40 V
